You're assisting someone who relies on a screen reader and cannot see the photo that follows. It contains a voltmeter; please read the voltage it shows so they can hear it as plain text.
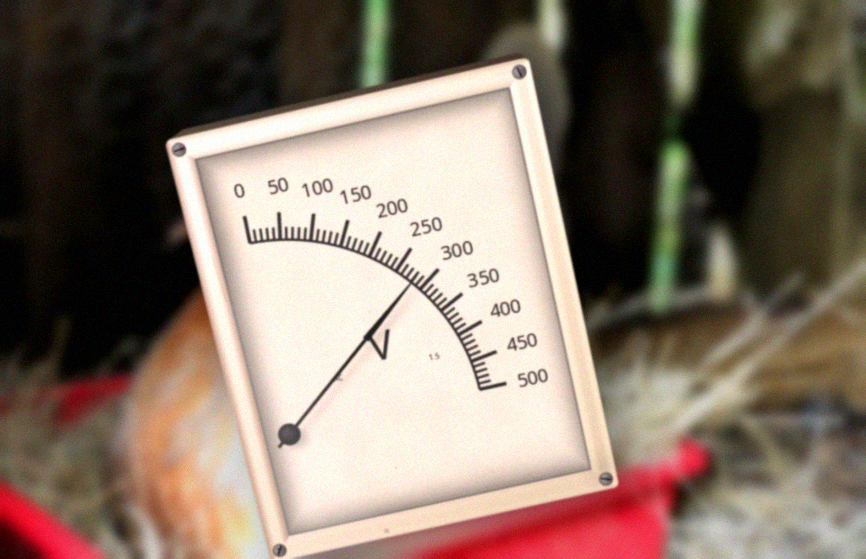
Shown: 280 V
